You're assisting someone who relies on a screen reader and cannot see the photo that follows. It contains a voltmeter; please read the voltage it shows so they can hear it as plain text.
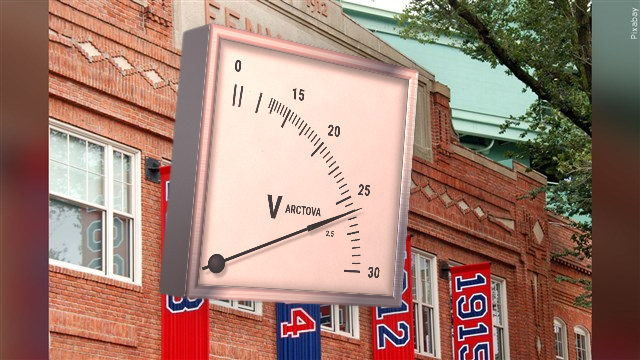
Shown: 26 V
